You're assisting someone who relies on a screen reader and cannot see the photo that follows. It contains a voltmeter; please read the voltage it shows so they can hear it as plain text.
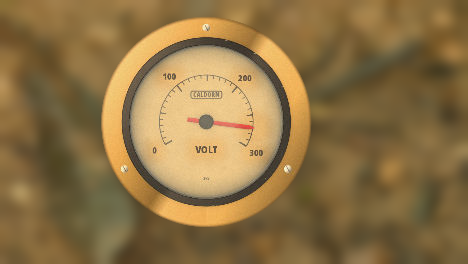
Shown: 270 V
